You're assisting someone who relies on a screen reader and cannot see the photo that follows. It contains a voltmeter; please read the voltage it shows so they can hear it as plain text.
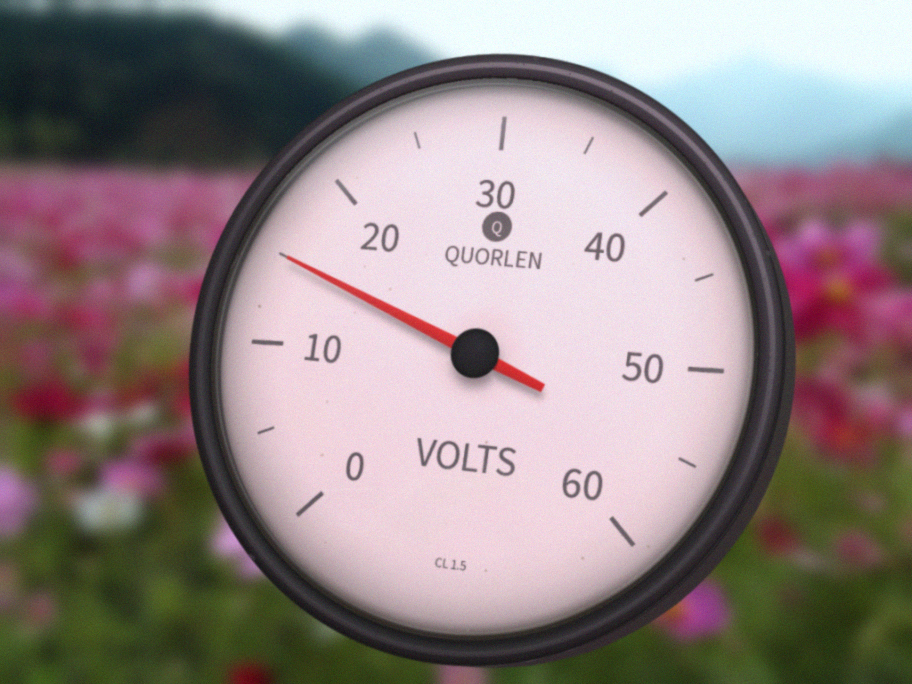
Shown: 15 V
